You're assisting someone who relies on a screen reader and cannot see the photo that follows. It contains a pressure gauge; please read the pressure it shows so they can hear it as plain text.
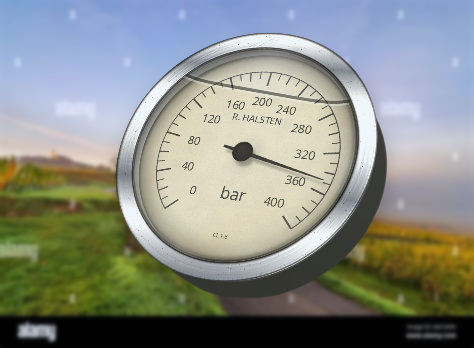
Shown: 350 bar
